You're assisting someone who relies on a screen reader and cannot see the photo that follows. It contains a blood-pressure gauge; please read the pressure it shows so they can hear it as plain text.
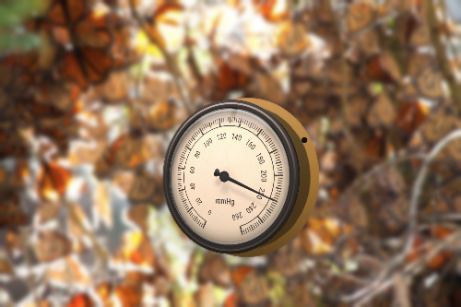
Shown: 220 mmHg
